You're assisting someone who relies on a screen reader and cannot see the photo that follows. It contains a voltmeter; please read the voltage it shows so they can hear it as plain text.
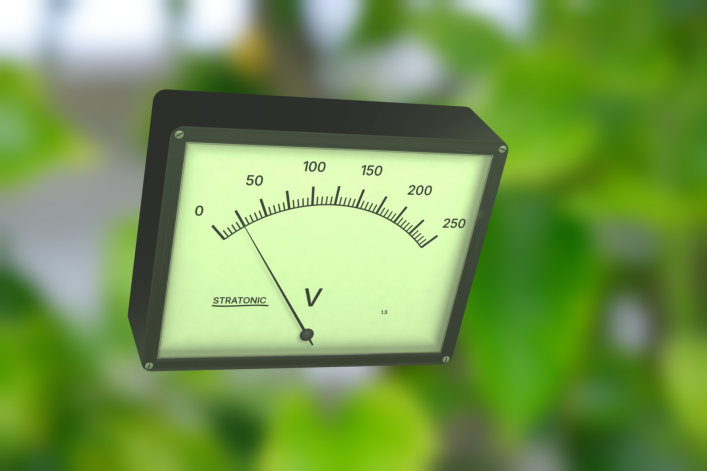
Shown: 25 V
